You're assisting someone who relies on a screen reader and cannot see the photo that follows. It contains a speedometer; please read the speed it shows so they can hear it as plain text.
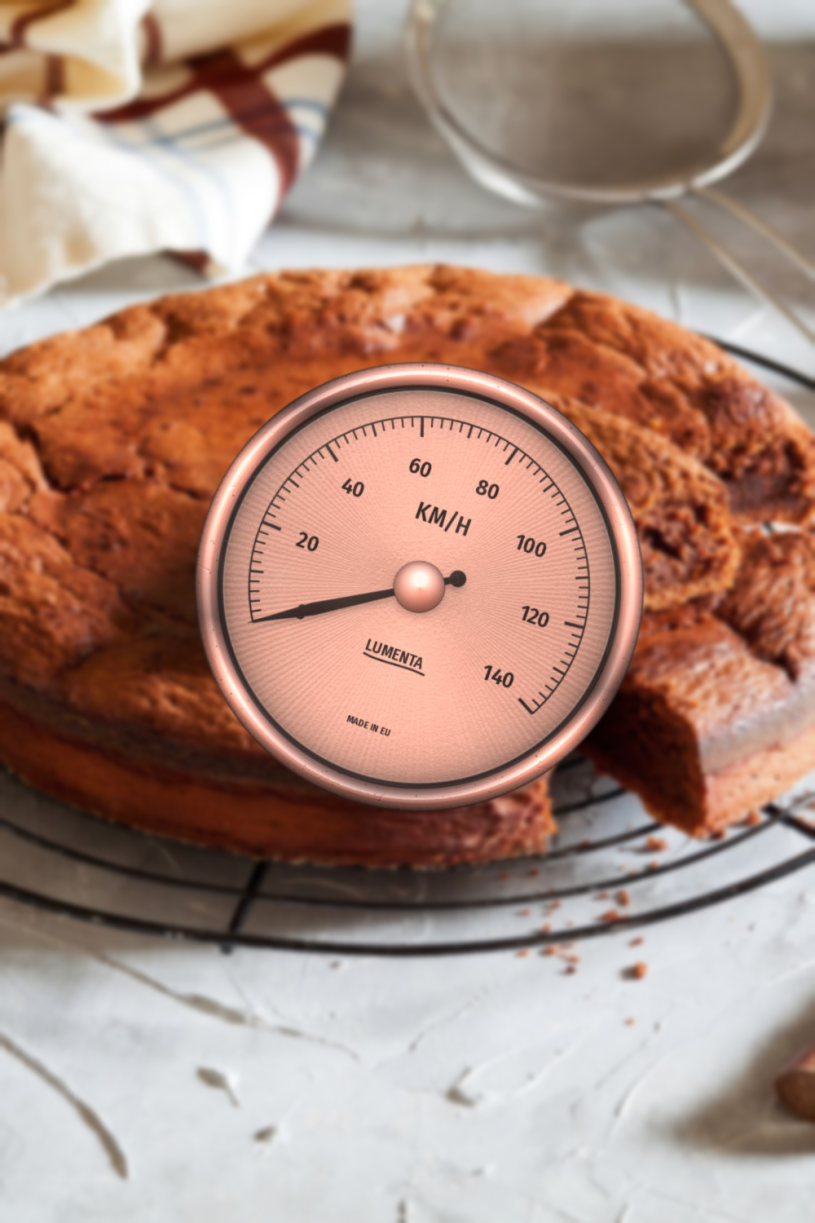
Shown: 0 km/h
